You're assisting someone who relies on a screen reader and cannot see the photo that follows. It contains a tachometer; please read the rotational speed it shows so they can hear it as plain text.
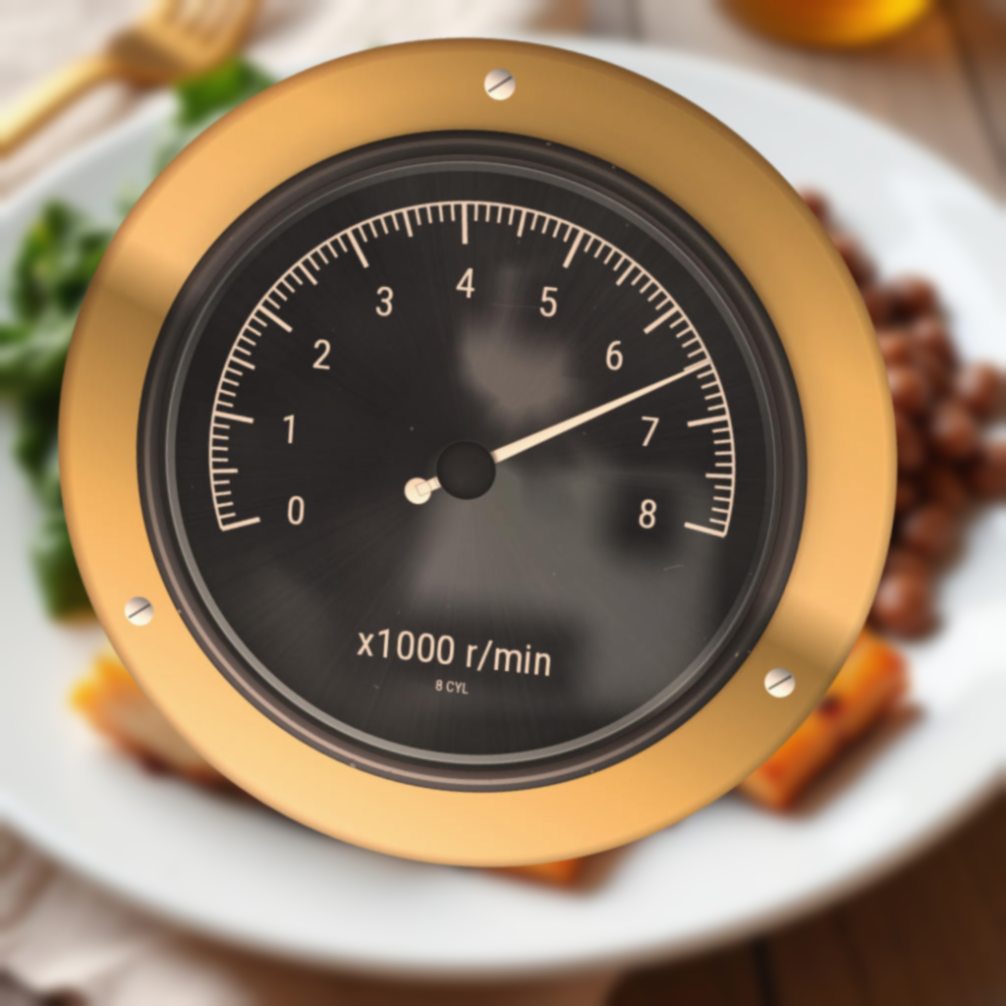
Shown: 6500 rpm
